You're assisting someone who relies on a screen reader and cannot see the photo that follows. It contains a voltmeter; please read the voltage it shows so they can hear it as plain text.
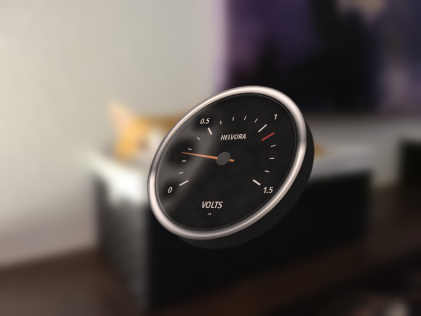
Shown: 0.25 V
